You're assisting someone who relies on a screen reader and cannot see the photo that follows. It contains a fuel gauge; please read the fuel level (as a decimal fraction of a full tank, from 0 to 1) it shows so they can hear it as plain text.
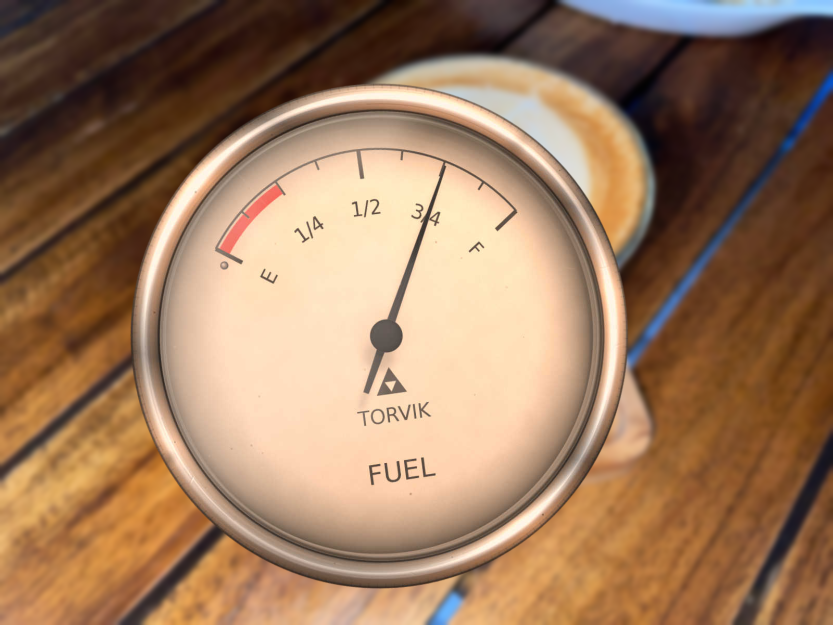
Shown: 0.75
